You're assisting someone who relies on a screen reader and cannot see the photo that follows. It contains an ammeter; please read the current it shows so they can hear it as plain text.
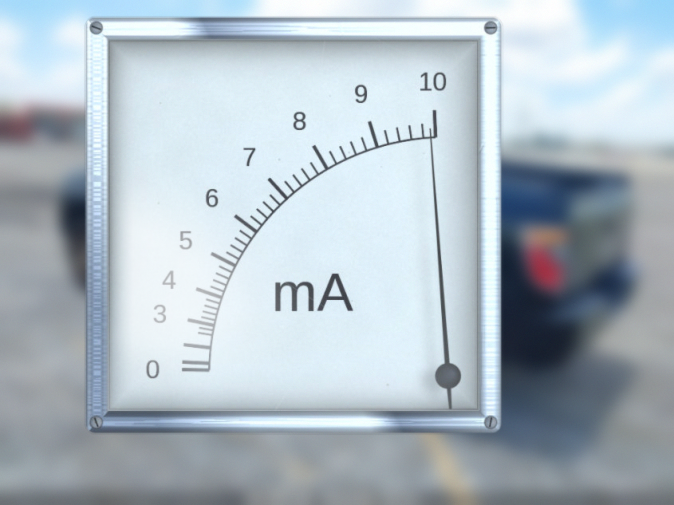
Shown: 9.9 mA
